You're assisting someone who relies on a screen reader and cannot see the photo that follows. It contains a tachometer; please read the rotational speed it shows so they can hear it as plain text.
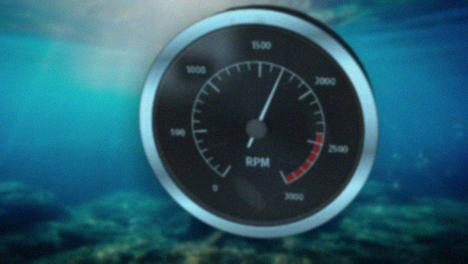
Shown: 1700 rpm
